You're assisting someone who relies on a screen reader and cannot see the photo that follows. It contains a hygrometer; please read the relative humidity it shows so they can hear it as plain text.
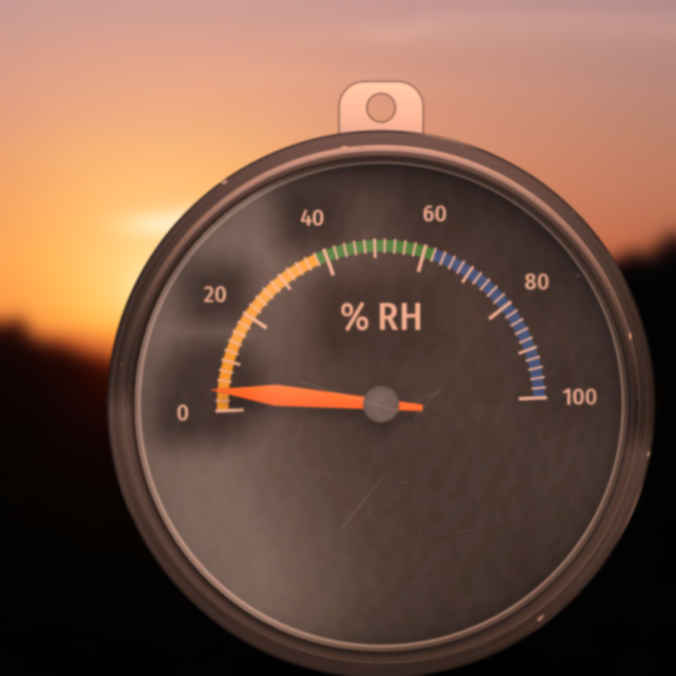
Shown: 4 %
